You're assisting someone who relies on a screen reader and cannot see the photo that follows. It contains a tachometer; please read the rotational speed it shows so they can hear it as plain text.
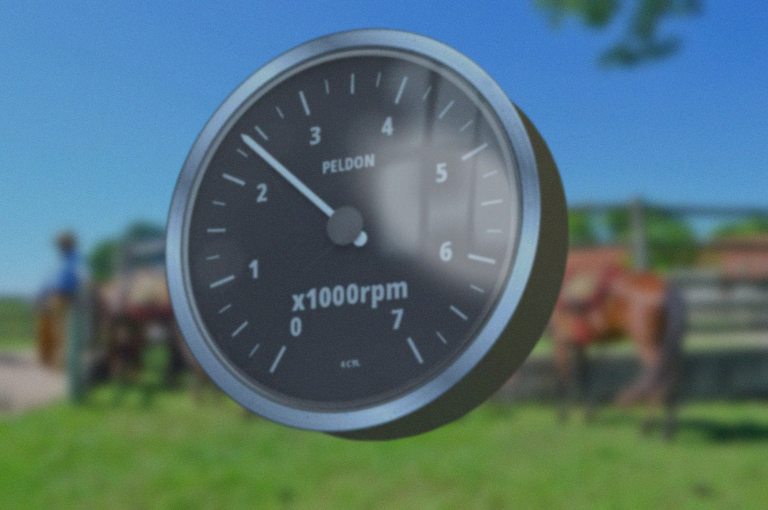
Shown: 2375 rpm
